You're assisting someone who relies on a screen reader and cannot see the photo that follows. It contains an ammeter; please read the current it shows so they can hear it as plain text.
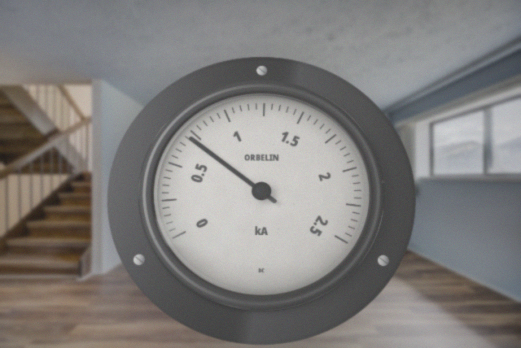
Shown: 0.7 kA
